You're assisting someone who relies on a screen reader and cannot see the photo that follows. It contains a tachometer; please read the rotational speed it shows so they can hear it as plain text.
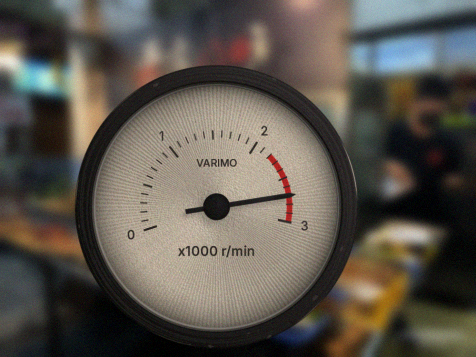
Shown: 2700 rpm
